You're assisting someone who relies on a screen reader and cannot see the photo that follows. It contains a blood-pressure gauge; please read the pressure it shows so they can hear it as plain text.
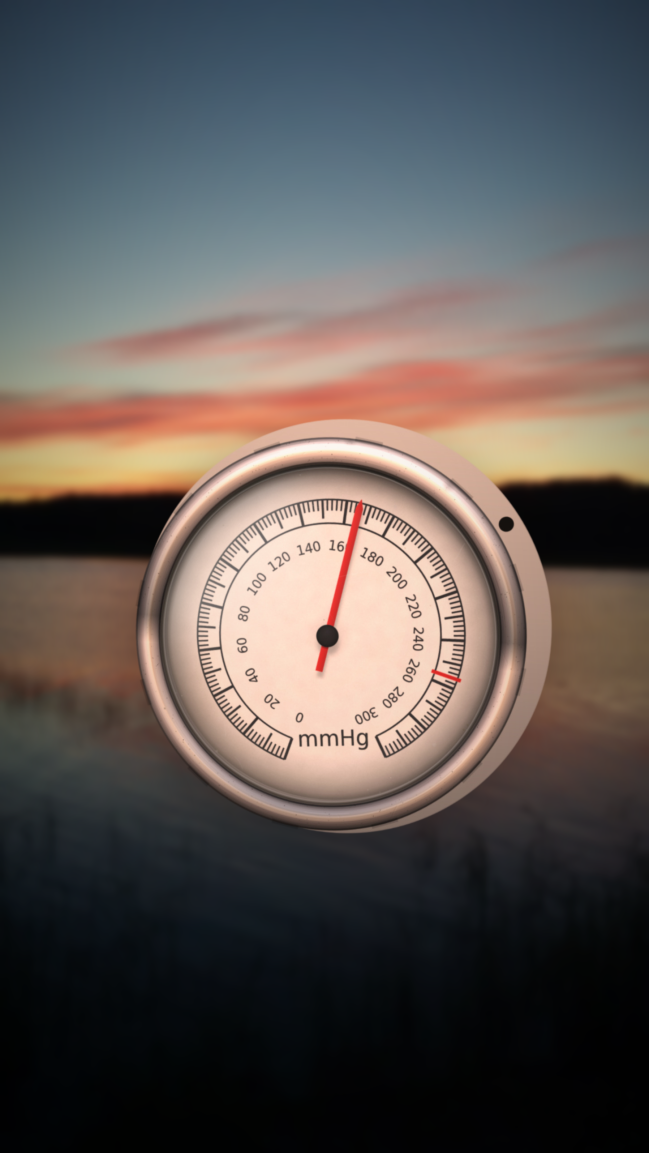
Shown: 166 mmHg
